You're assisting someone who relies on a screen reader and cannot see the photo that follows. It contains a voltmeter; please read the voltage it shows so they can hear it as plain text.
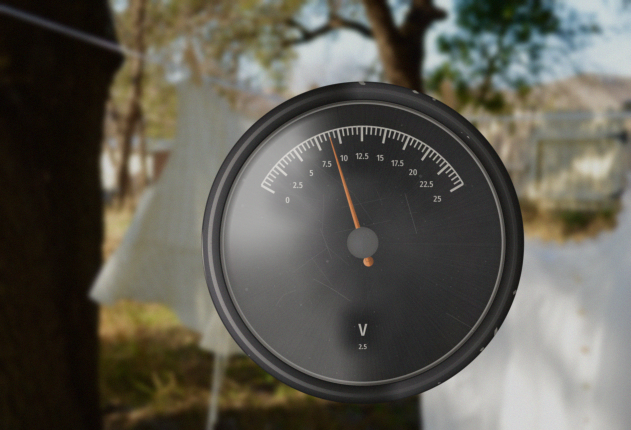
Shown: 9 V
